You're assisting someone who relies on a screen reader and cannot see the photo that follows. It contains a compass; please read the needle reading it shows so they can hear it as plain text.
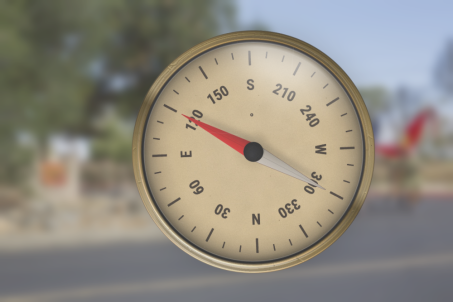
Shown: 120 °
